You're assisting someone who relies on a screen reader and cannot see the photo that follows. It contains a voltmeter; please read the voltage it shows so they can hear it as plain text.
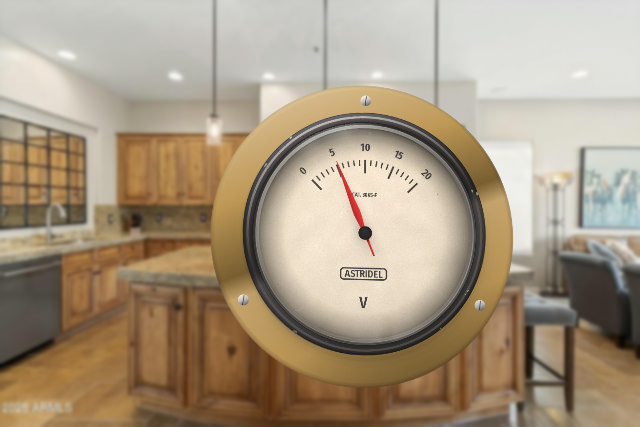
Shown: 5 V
